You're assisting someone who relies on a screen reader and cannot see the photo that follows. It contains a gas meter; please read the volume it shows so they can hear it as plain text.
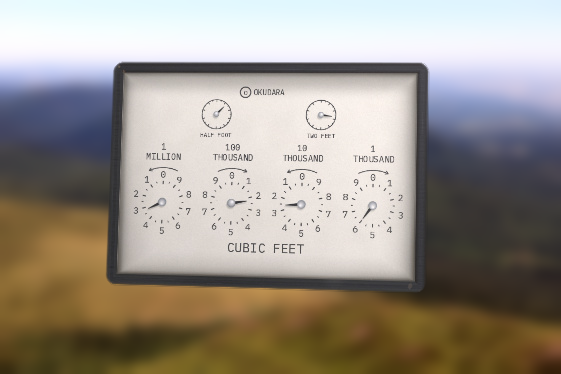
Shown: 322600 ft³
